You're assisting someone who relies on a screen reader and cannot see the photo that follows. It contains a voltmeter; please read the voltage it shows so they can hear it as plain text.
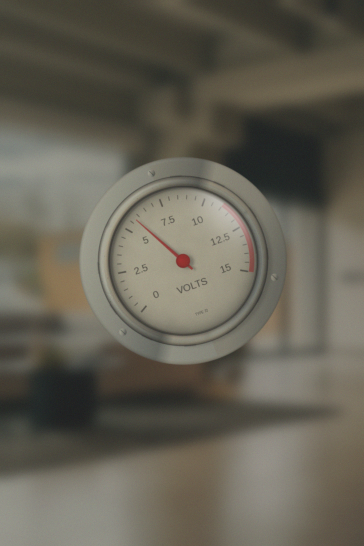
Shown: 5.75 V
